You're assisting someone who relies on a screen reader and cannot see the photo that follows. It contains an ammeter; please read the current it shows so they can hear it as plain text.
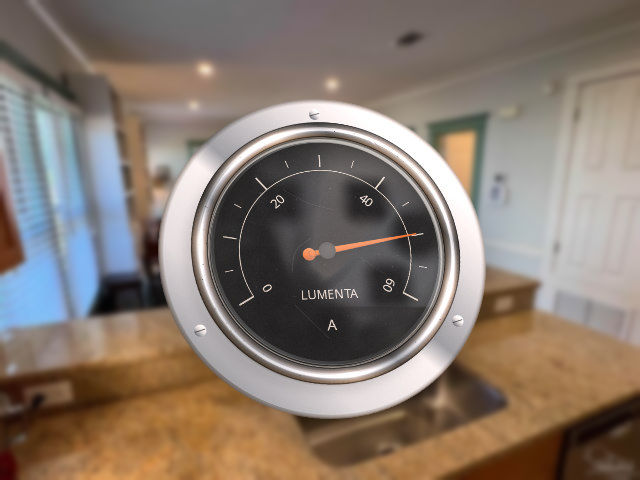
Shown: 50 A
